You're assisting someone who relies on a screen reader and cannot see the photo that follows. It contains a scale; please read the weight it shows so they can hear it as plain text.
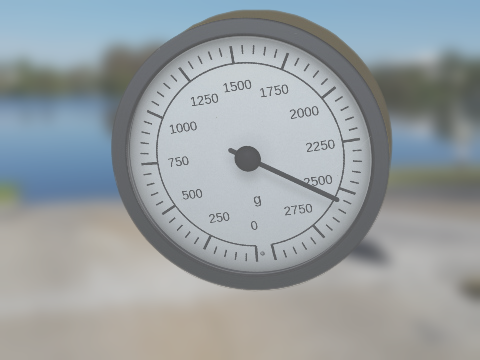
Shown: 2550 g
